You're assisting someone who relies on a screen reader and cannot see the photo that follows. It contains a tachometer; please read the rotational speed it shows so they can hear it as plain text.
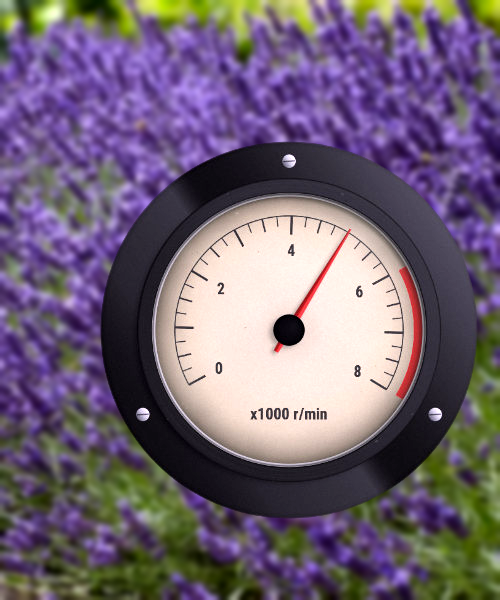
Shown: 5000 rpm
